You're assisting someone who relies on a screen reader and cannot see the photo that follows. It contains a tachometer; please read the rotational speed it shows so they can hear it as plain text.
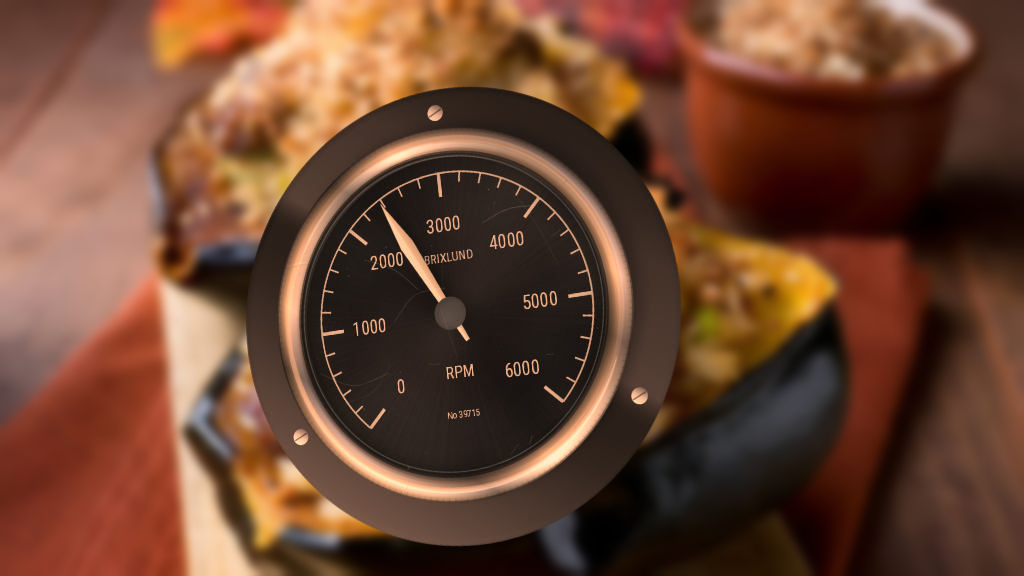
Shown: 2400 rpm
